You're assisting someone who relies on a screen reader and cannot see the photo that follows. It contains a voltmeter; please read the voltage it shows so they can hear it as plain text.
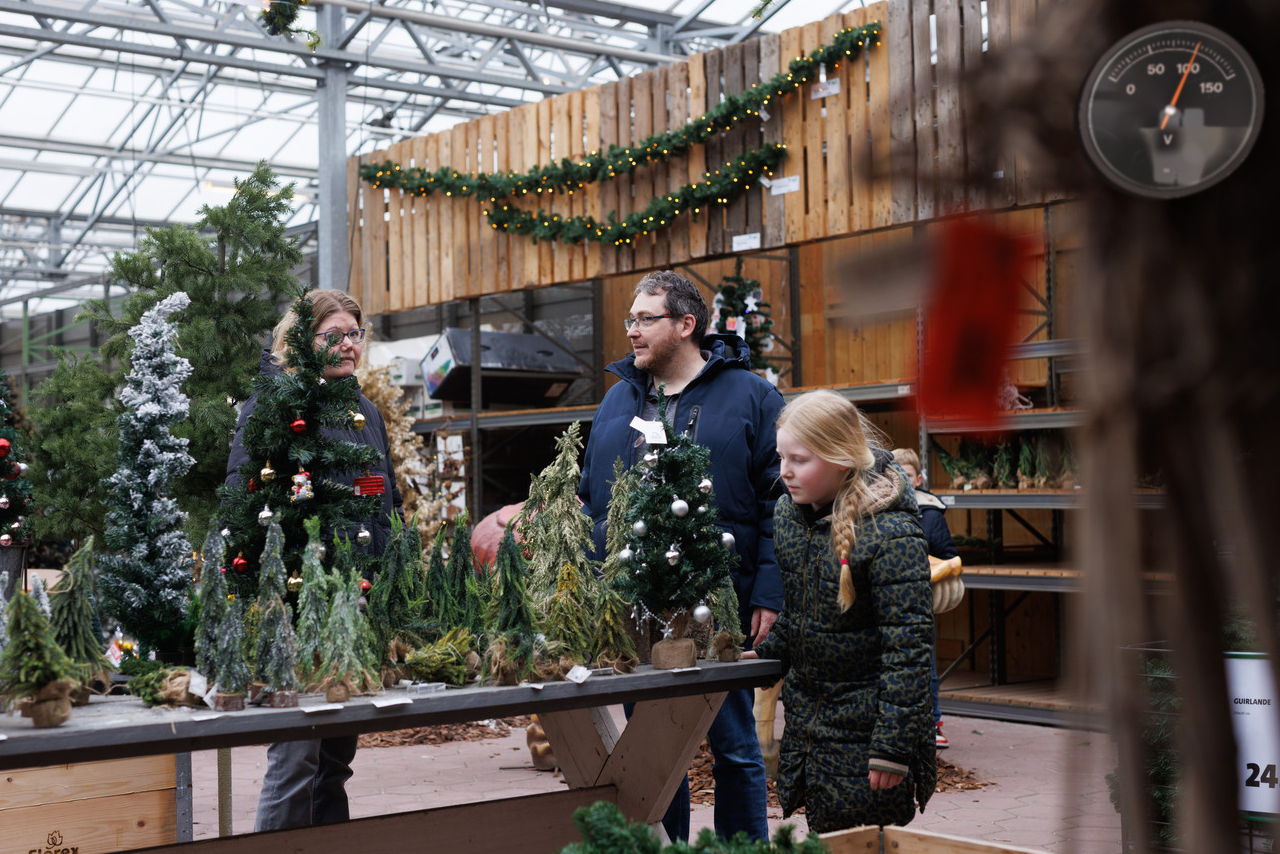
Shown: 100 V
